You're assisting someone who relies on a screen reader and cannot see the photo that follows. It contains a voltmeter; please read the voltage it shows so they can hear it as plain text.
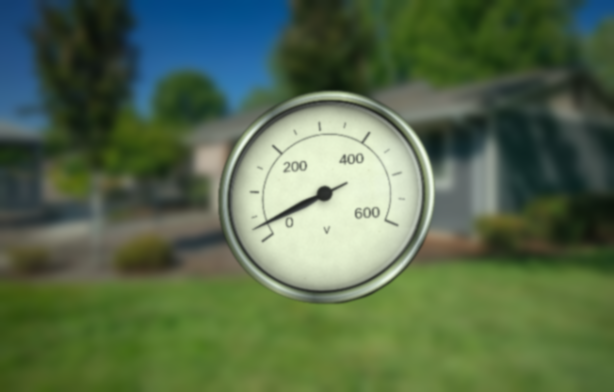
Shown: 25 V
